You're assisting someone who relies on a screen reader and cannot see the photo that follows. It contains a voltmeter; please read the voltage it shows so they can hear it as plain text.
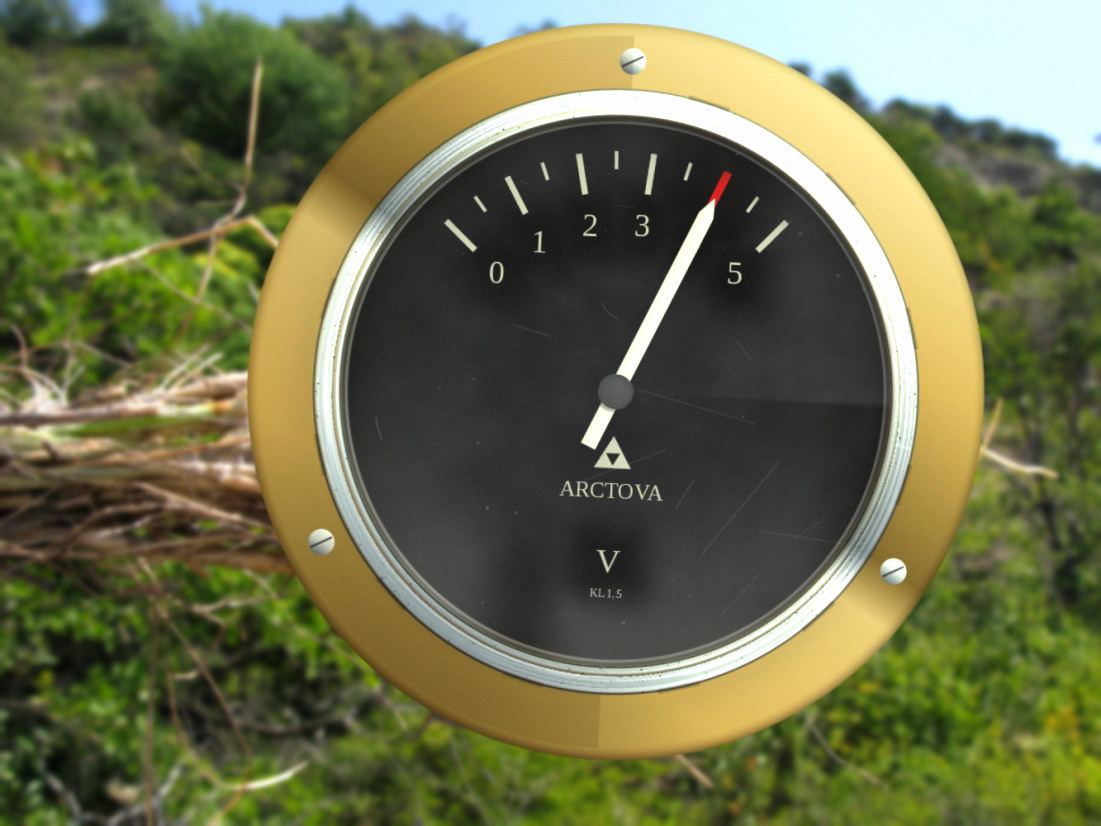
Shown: 4 V
